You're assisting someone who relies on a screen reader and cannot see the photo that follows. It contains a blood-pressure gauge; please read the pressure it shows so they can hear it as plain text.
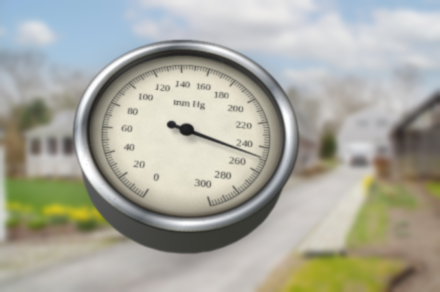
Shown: 250 mmHg
